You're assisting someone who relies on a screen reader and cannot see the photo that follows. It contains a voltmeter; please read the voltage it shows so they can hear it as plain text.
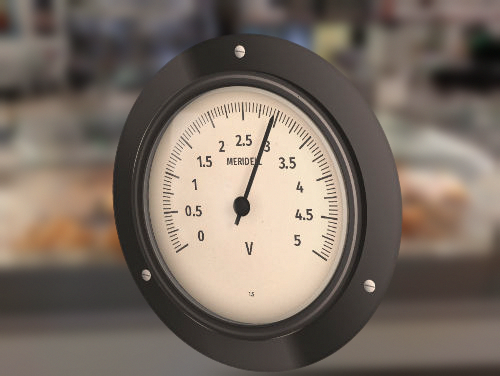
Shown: 3 V
